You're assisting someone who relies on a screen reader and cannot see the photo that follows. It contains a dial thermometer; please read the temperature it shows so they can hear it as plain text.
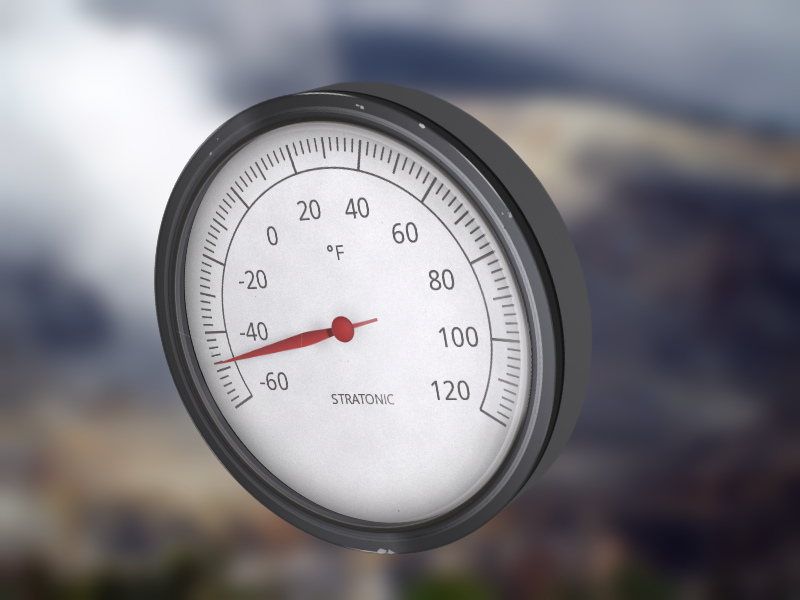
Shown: -48 °F
